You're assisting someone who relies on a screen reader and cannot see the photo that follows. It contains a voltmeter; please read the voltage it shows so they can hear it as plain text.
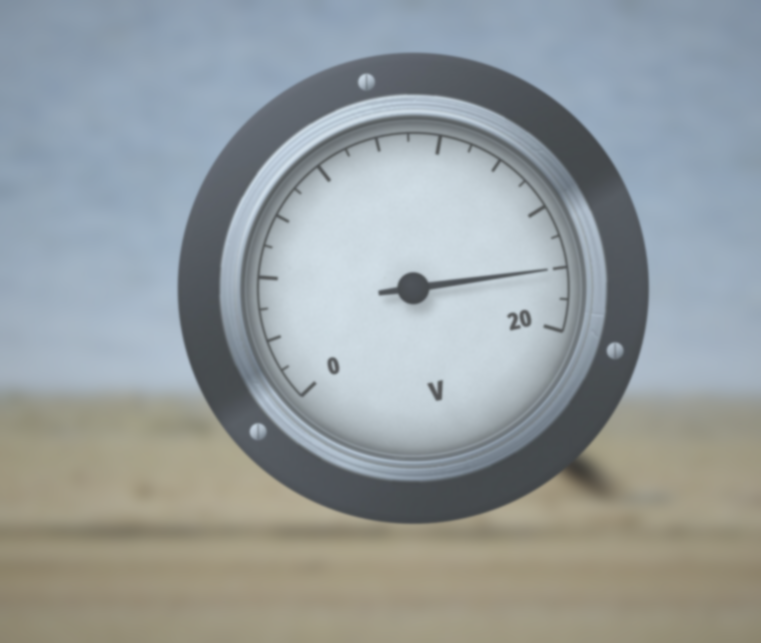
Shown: 18 V
